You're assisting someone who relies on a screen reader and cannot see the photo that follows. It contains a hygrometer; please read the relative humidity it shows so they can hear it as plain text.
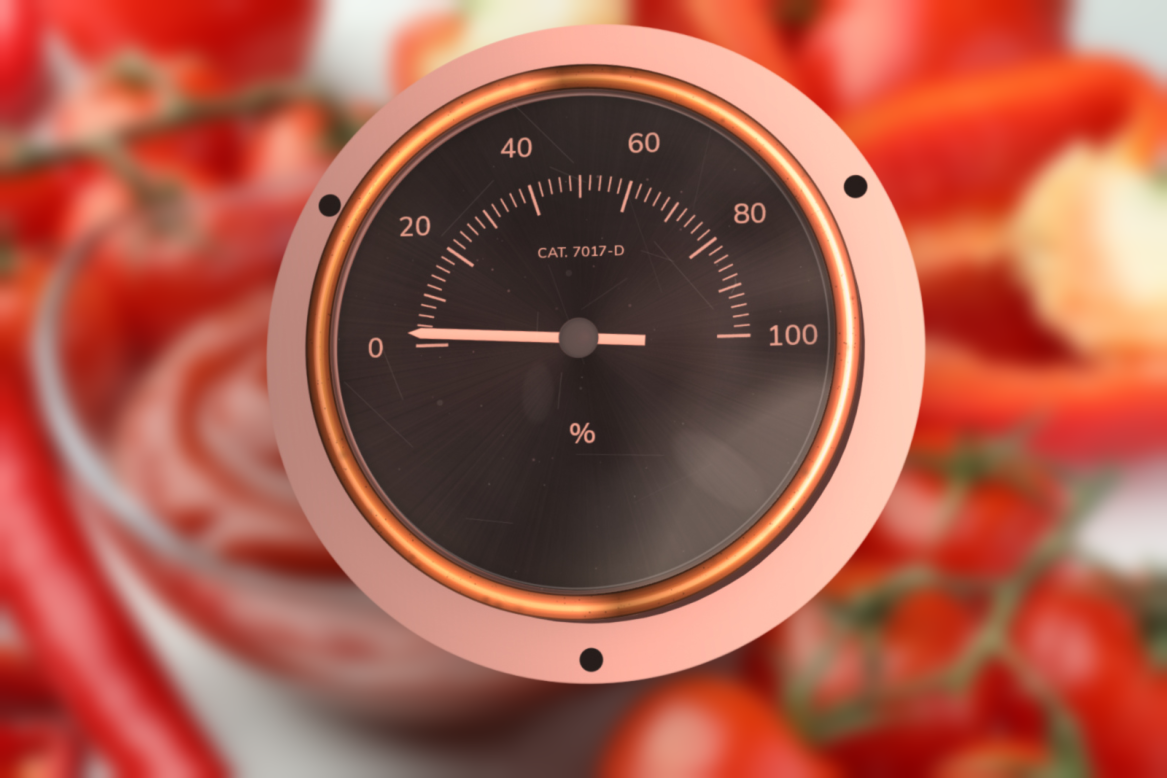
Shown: 2 %
